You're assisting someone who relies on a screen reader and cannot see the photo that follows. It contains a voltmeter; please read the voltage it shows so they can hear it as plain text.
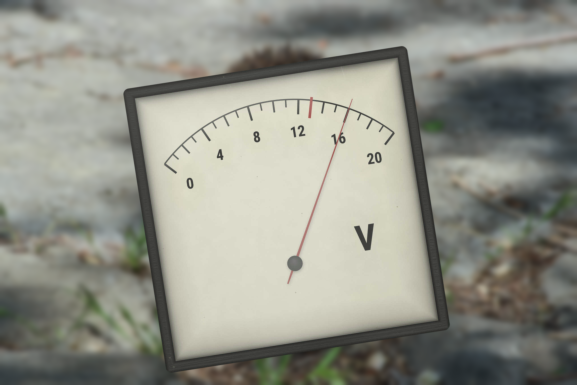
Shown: 16 V
